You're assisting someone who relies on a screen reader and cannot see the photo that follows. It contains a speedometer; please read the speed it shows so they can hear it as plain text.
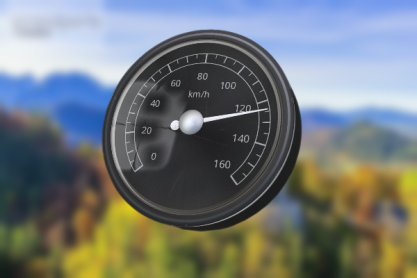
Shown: 125 km/h
